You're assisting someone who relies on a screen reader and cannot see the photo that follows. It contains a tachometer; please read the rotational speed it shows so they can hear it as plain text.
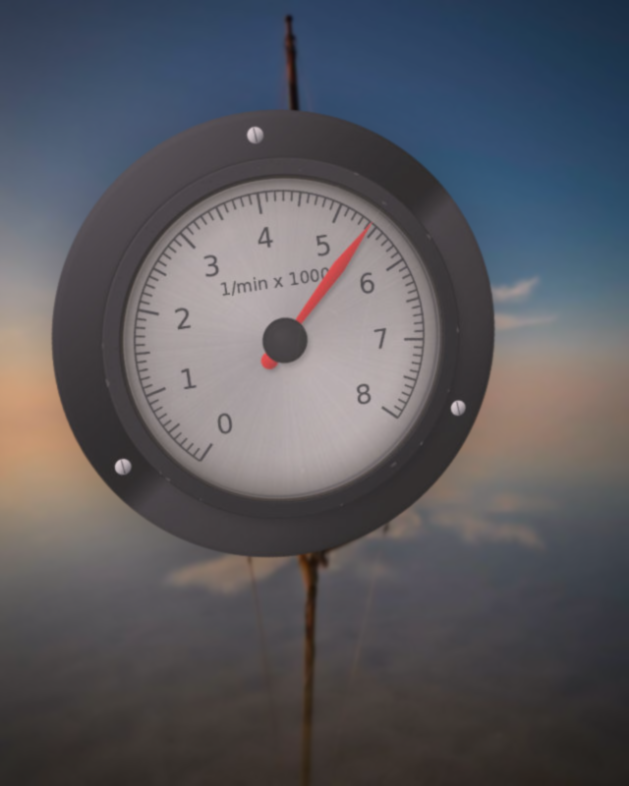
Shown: 5400 rpm
